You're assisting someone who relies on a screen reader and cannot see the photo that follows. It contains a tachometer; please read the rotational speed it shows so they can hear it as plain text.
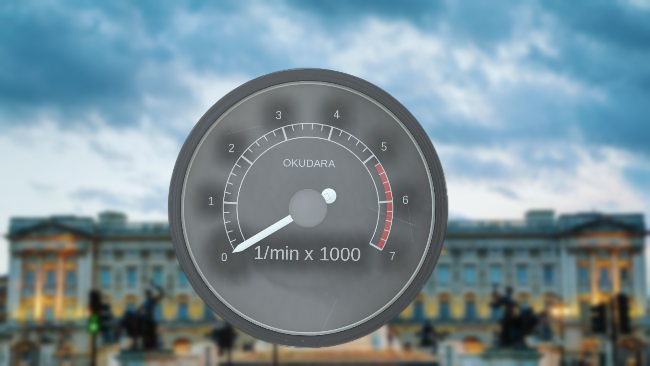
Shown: 0 rpm
